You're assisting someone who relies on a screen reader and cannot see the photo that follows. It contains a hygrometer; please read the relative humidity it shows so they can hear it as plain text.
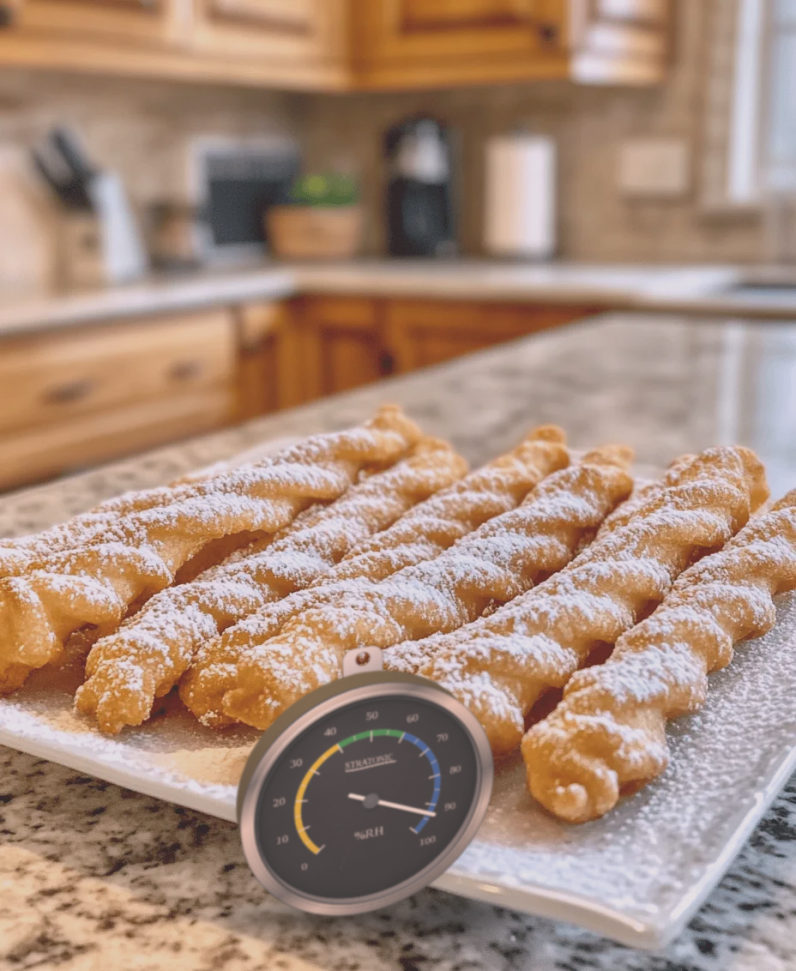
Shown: 92.5 %
